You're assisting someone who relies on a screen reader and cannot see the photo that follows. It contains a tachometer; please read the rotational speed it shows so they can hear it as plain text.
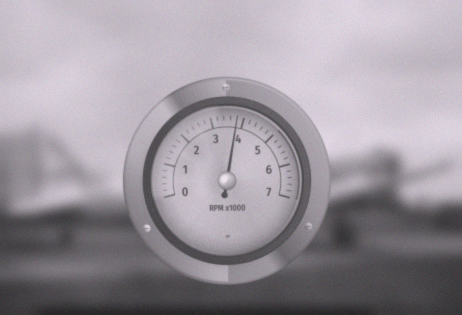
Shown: 3800 rpm
